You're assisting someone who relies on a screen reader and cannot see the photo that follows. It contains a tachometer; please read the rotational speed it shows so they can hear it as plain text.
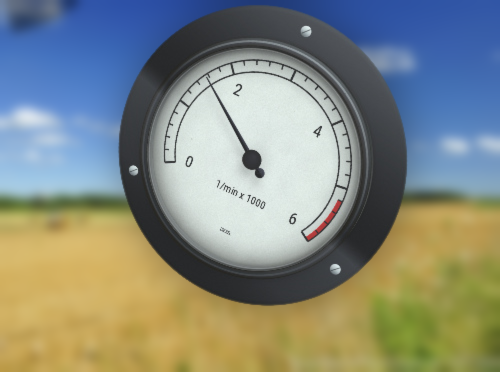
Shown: 1600 rpm
